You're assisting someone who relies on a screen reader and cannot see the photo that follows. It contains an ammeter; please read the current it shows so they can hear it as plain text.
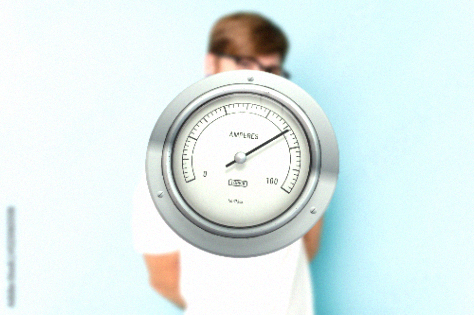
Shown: 72 A
